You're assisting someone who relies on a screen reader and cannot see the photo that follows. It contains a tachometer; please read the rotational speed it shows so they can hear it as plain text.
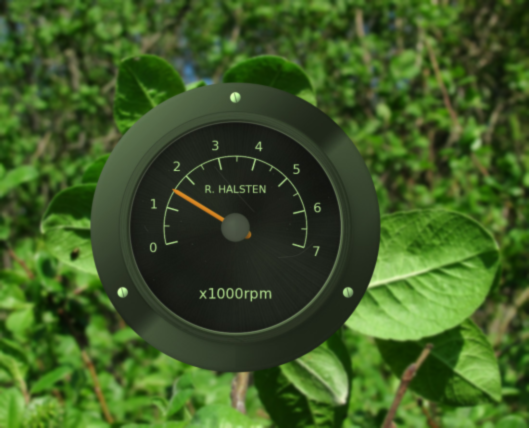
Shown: 1500 rpm
